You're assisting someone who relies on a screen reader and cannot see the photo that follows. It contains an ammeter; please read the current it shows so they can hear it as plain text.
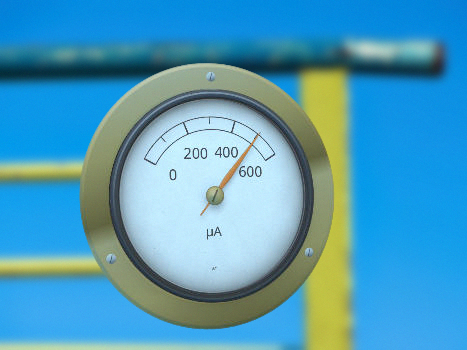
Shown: 500 µA
